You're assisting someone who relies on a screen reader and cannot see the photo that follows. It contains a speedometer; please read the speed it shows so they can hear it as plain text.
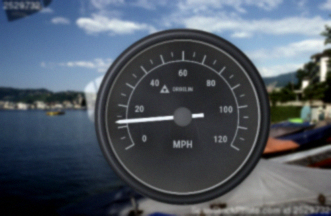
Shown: 12.5 mph
